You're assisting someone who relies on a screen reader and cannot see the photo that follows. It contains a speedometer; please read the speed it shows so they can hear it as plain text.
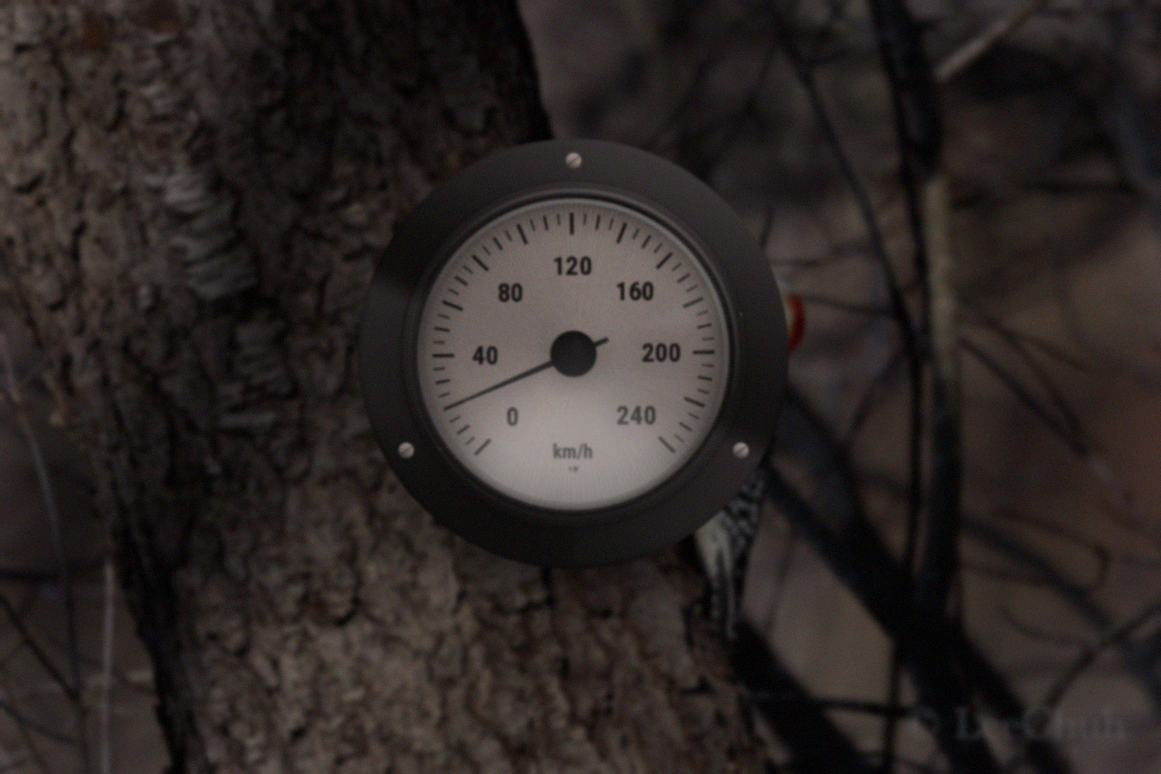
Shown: 20 km/h
